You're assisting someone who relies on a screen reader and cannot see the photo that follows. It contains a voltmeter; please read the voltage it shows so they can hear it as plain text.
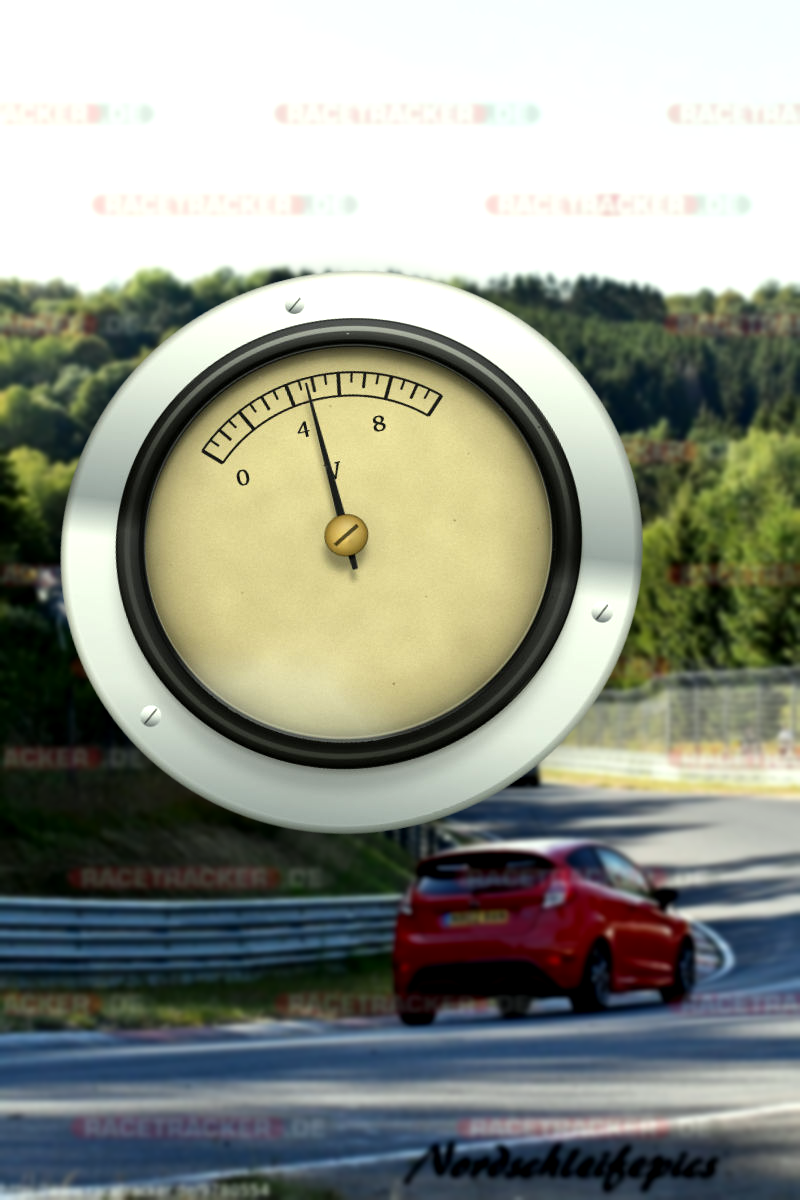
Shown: 4.75 V
